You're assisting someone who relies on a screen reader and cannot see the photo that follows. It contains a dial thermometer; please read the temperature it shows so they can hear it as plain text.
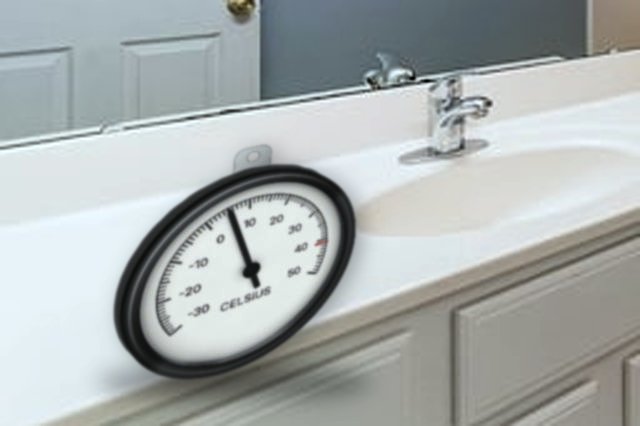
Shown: 5 °C
